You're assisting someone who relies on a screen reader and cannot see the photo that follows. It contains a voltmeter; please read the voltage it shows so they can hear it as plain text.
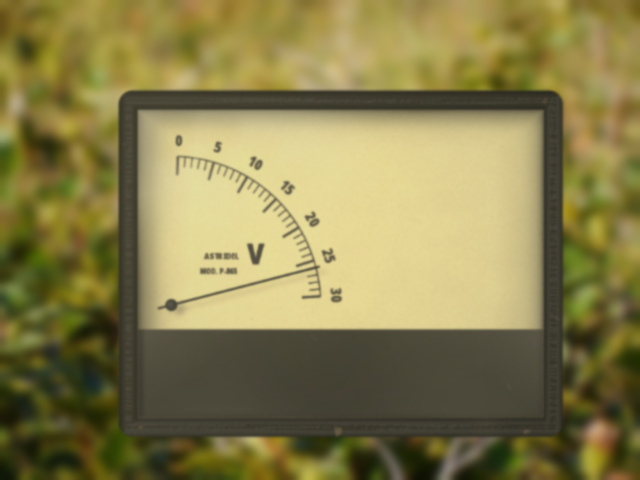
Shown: 26 V
